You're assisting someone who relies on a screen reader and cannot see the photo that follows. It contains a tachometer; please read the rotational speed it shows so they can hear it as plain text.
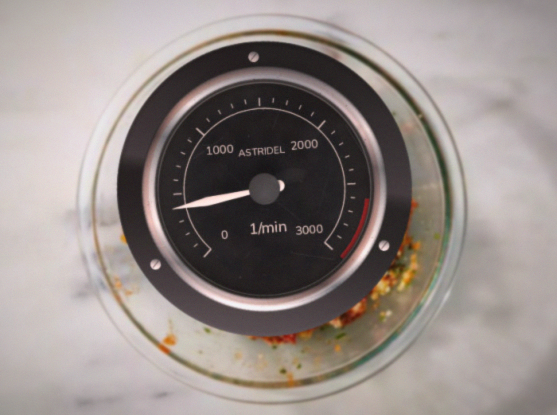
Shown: 400 rpm
